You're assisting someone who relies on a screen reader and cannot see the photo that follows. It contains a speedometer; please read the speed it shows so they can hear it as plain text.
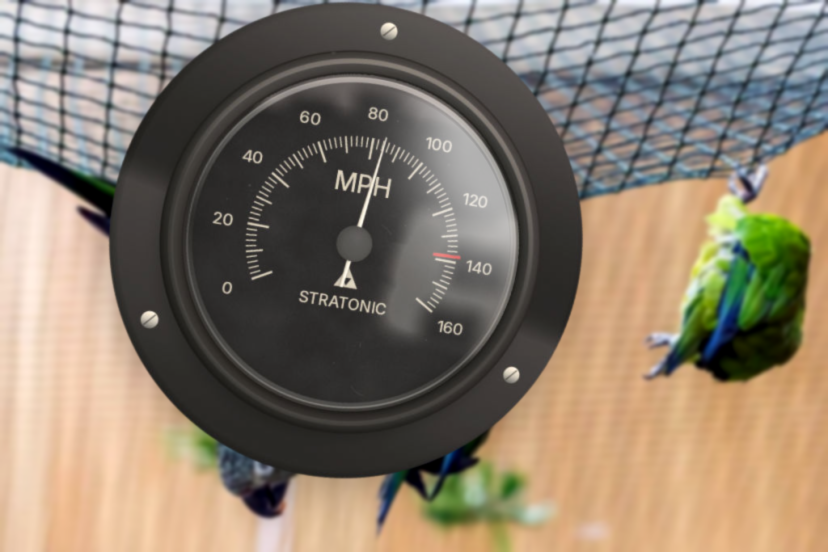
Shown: 84 mph
